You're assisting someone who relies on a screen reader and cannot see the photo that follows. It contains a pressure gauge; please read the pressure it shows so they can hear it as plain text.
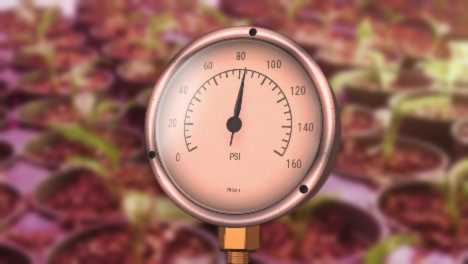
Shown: 85 psi
